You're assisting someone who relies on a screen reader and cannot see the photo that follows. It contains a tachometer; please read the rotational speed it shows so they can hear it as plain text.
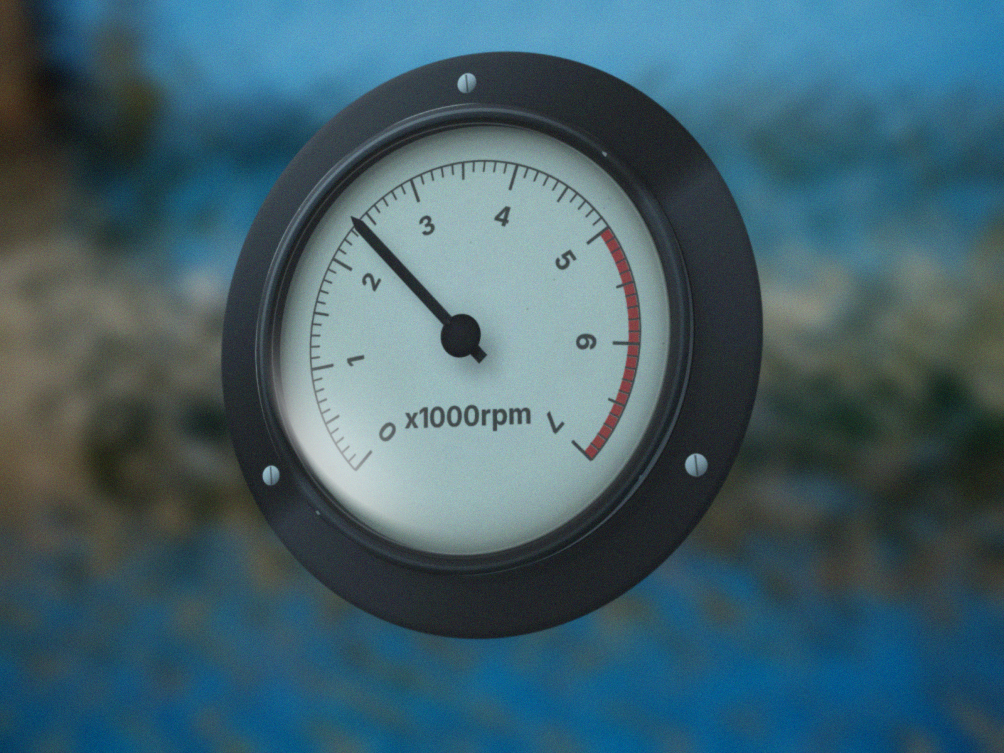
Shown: 2400 rpm
